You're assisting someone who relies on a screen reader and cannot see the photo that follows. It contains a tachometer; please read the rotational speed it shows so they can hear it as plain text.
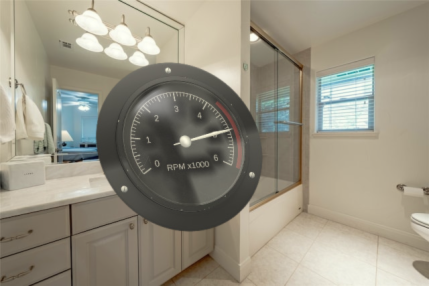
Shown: 5000 rpm
